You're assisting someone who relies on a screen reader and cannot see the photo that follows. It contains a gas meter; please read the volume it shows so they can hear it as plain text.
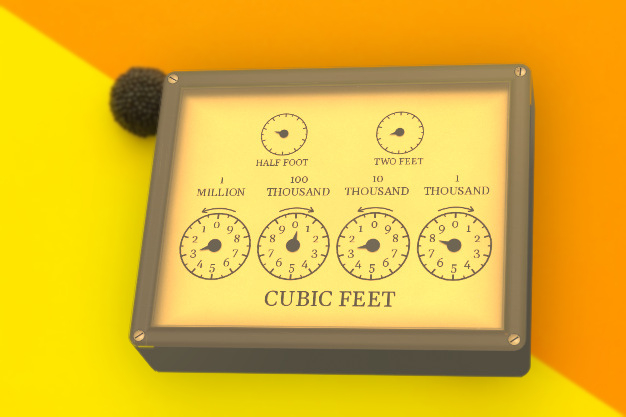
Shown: 302800 ft³
